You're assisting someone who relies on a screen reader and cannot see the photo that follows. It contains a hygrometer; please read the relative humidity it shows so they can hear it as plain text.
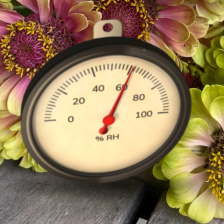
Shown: 60 %
